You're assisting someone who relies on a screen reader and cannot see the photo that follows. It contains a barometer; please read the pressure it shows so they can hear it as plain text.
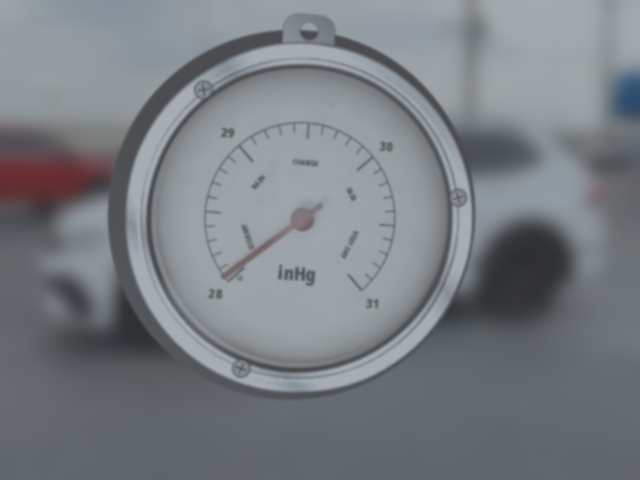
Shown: 28.05 inHg
